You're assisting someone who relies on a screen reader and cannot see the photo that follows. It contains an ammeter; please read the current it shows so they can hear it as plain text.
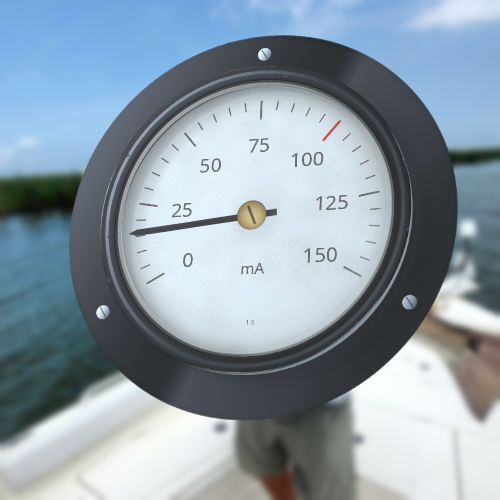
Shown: 15 mA
